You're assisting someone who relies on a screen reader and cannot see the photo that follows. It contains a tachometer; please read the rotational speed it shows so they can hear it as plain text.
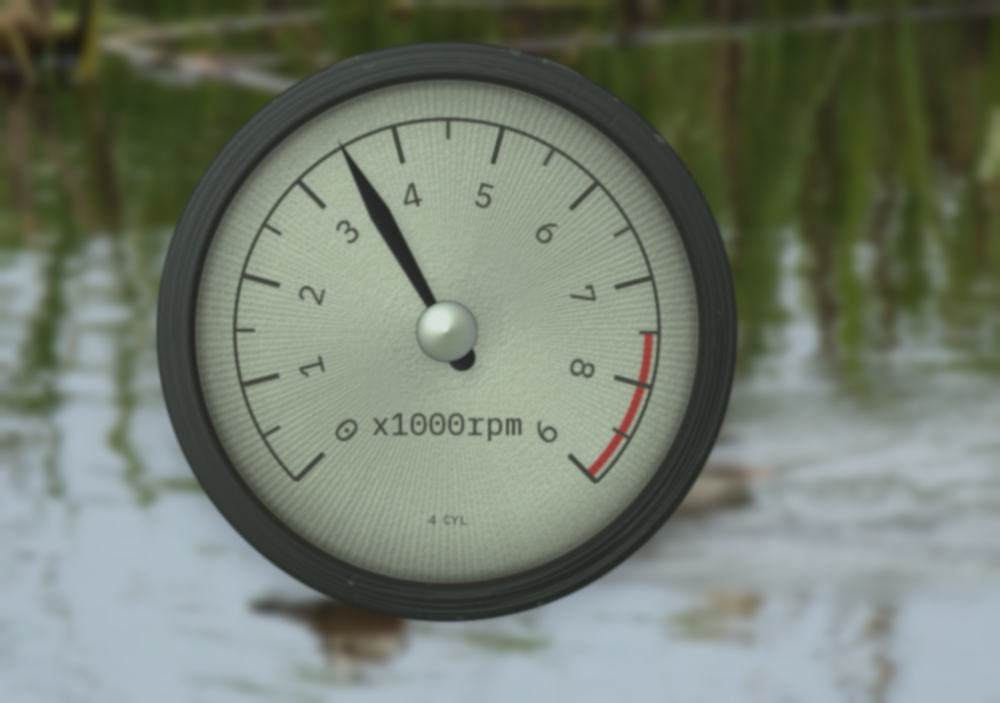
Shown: 3500 rpm
